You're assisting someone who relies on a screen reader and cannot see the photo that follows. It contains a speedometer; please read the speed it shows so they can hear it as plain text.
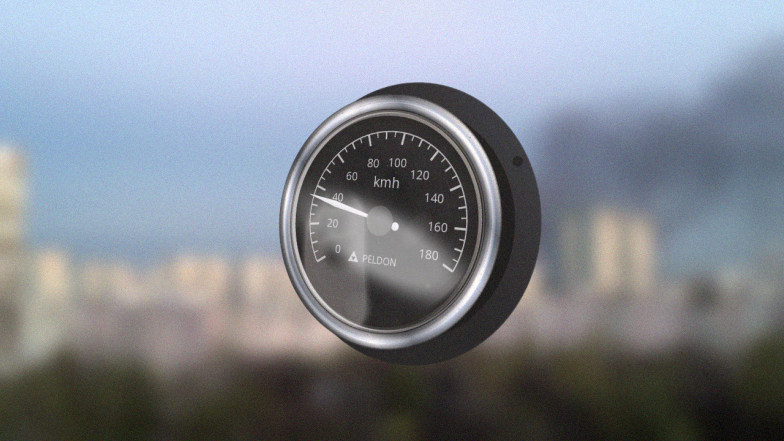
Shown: 35 km/h
